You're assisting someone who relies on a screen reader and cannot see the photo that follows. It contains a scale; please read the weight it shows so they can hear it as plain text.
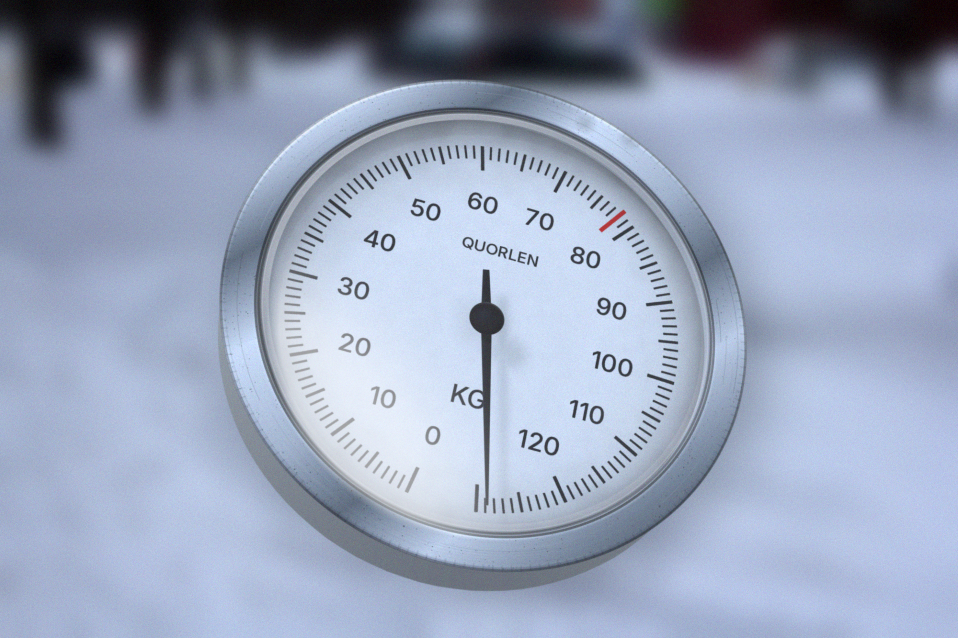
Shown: 129 kg
